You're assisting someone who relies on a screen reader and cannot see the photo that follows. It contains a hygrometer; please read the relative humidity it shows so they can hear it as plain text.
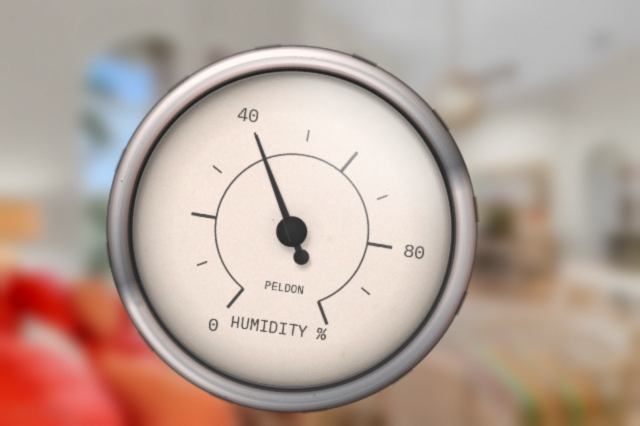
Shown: 40 %
